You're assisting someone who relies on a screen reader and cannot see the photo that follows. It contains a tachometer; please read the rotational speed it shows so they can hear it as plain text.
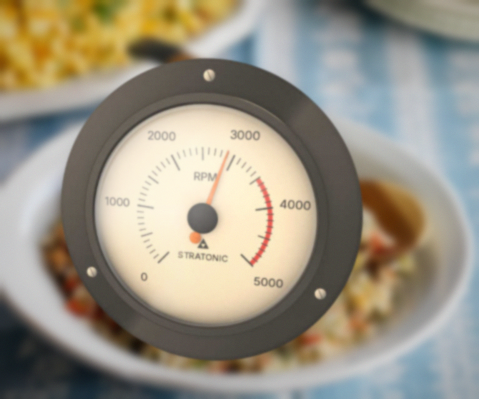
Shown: 2900 rpm
